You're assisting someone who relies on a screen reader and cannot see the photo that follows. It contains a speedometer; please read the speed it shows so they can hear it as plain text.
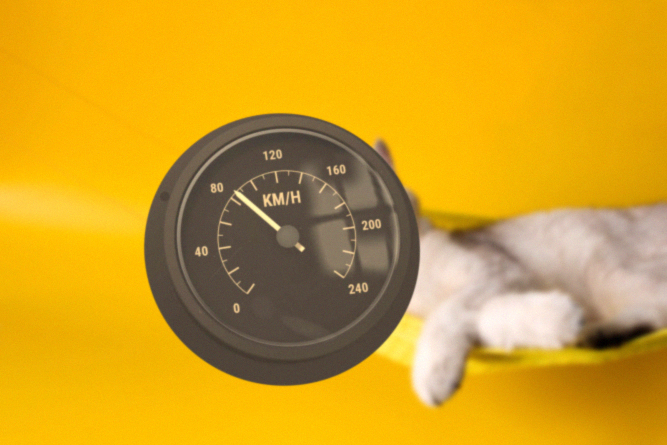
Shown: 85 km/h
